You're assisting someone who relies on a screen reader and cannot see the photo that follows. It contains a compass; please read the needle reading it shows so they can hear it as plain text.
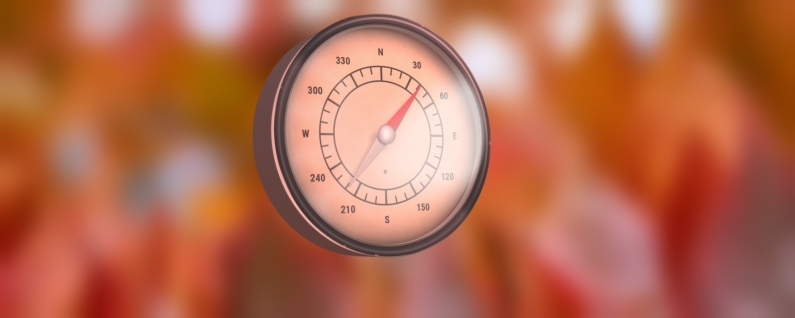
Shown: 40 °
